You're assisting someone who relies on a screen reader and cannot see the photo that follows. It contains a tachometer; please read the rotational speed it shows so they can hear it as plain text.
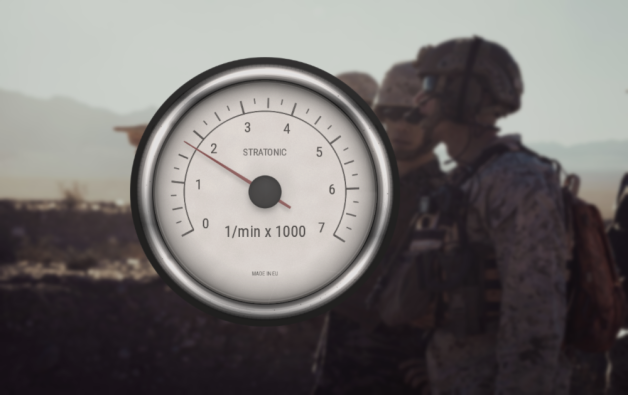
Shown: 1750 rpm
